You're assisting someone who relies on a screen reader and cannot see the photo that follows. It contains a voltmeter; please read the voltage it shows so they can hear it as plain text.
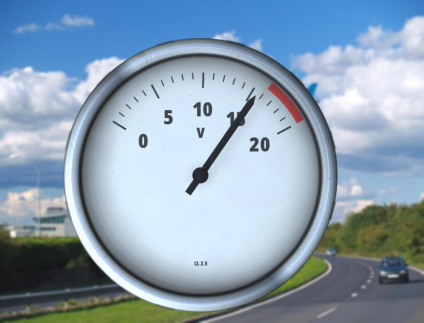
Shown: 15.5 V
